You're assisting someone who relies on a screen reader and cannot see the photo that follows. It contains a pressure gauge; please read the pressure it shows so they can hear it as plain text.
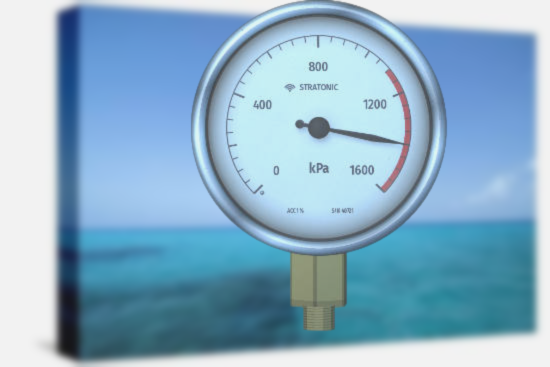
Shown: 1400 kPa
